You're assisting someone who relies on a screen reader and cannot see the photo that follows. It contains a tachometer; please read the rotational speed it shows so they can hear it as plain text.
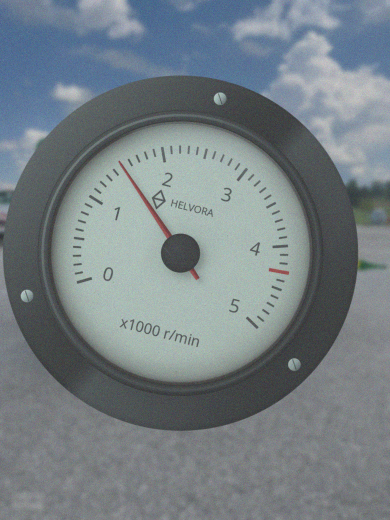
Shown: 1500 rpm
